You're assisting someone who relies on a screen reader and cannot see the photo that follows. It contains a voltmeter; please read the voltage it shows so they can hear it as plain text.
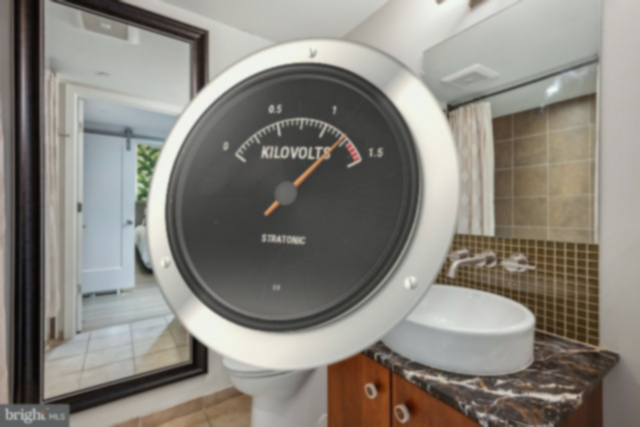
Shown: 1.25 kV
